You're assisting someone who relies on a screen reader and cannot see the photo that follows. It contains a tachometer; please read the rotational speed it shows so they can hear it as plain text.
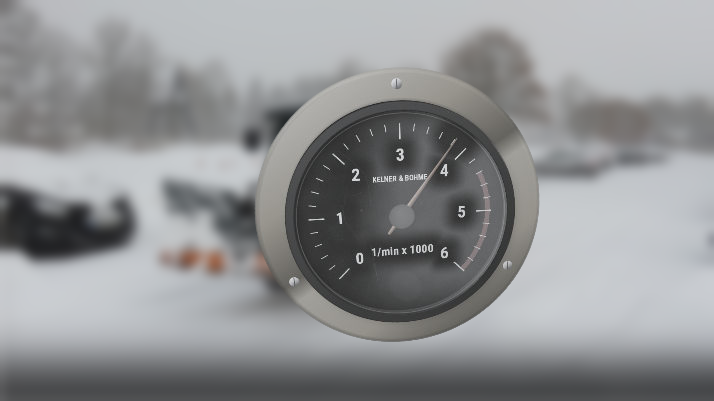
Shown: 3800 rpm
